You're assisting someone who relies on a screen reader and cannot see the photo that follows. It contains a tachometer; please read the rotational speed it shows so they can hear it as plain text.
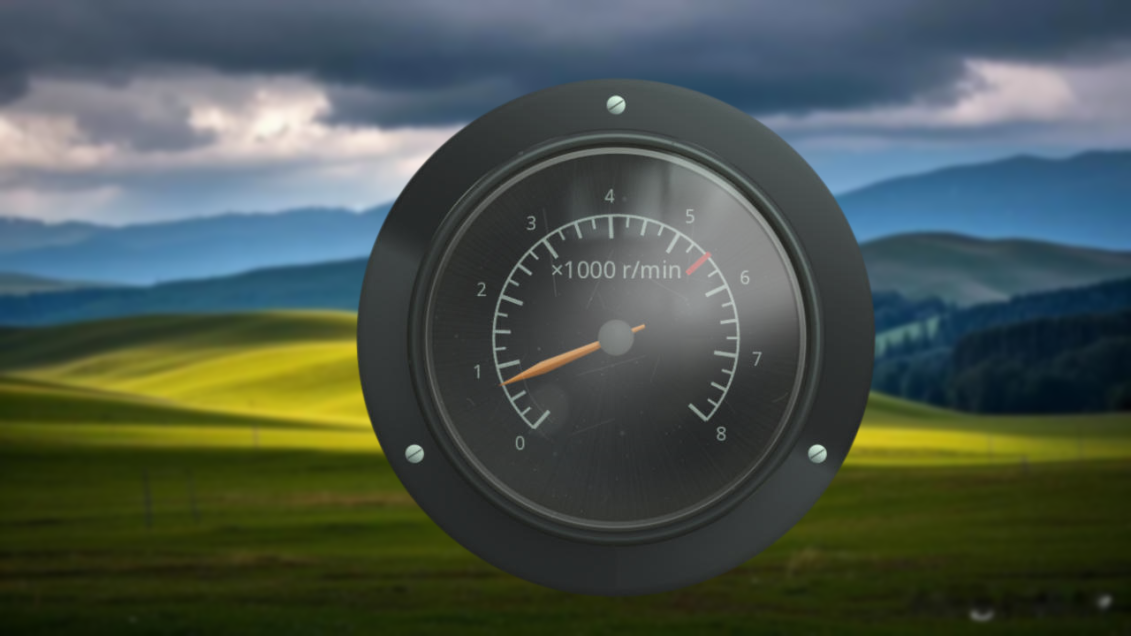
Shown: 750 rpm
